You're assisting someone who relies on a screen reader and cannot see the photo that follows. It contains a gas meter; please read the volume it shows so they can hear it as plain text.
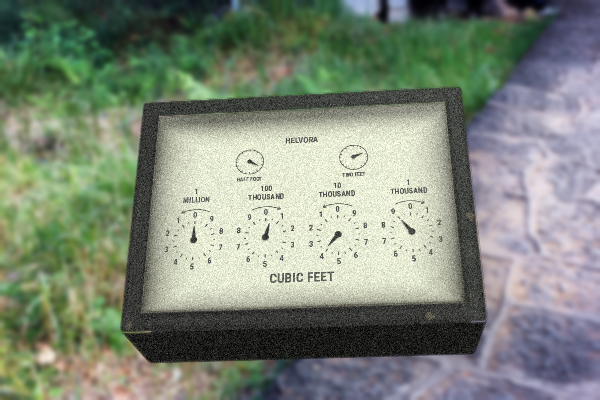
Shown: 3900 ft³
